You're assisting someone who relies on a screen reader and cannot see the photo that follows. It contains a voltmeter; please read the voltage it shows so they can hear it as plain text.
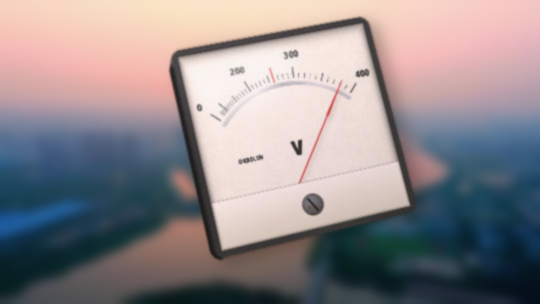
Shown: 380 V
